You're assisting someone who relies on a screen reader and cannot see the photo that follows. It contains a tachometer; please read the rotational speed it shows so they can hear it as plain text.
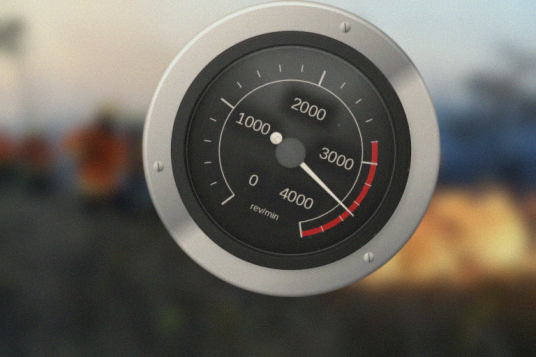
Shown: 3500 rpm
